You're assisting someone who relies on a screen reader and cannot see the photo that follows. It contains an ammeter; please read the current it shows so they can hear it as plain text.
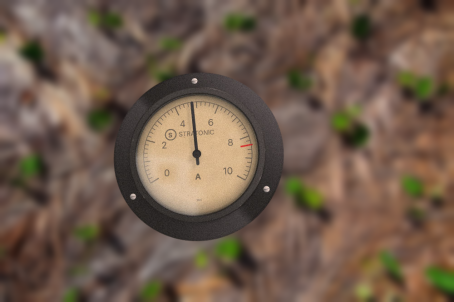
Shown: 4.8 A
